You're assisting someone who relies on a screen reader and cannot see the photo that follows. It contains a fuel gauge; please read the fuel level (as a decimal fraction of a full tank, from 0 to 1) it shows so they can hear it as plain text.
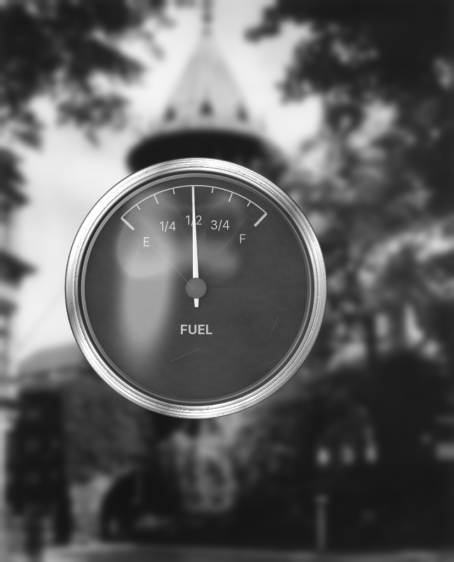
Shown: 0.5
